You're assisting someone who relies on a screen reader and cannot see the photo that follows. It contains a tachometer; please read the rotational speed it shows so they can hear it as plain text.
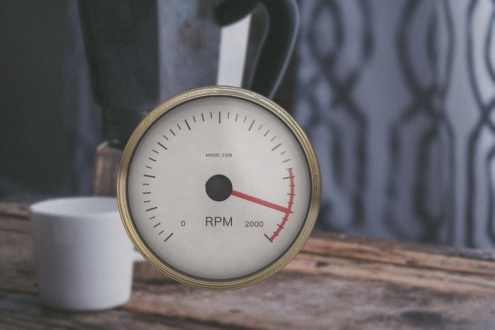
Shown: 1800 rpm
